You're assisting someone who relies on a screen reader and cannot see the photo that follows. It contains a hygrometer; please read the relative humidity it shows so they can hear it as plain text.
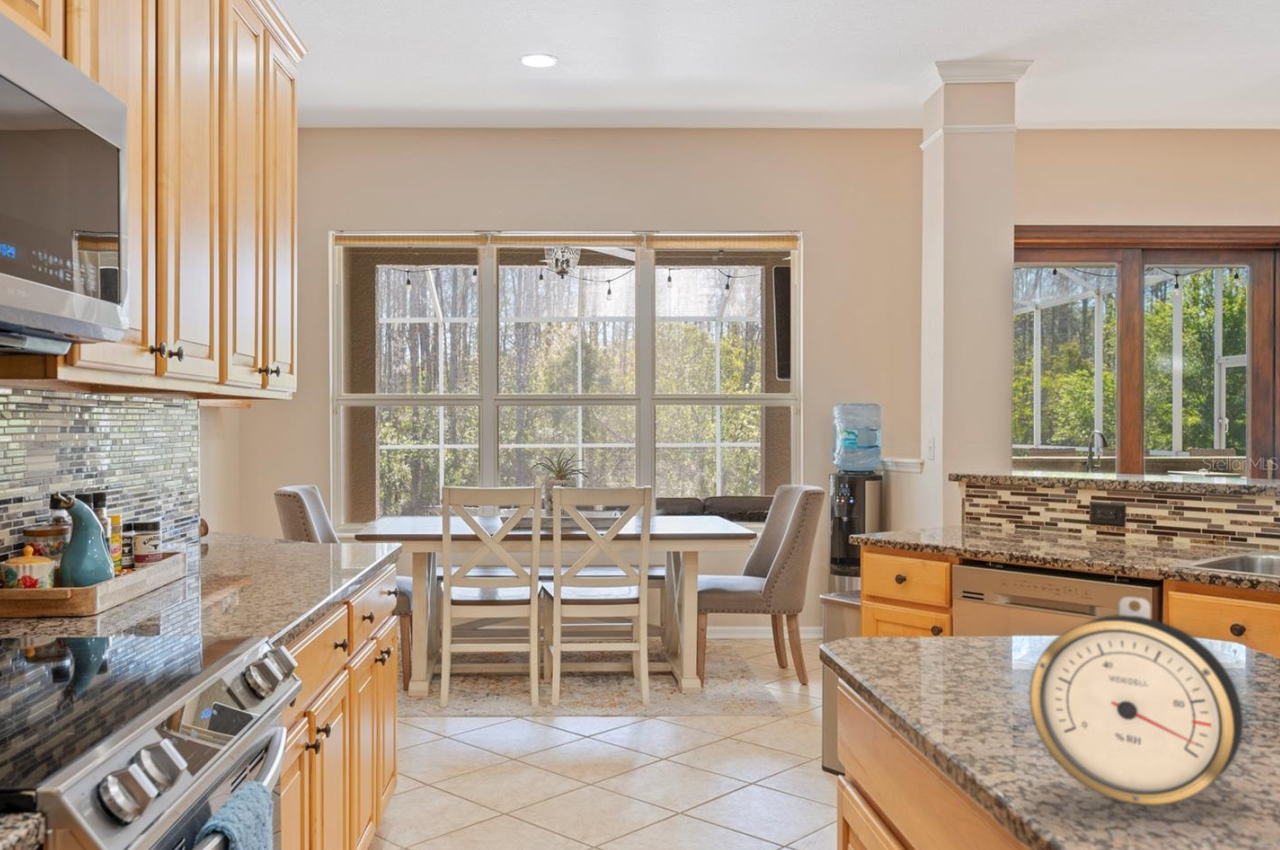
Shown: 96 %
